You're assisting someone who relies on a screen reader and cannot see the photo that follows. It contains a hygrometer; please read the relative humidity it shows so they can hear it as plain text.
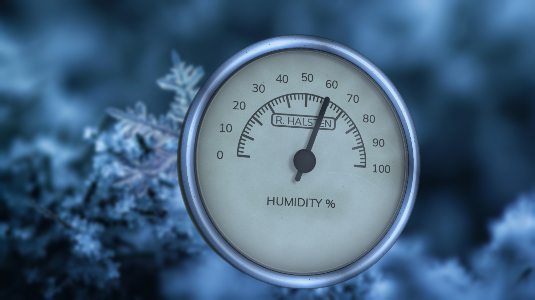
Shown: 60 %
